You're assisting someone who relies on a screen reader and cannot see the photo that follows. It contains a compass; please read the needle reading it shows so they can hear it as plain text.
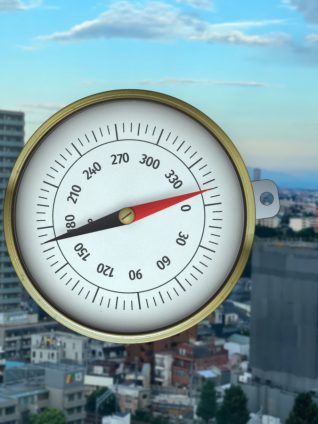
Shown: 350 °
